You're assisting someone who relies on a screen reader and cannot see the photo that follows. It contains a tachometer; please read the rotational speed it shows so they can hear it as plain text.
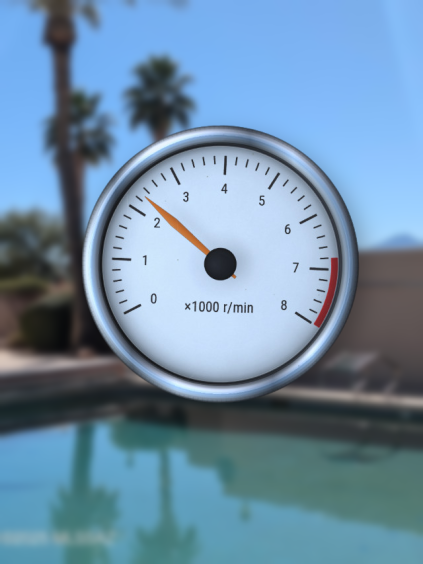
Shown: 2300 rpm
